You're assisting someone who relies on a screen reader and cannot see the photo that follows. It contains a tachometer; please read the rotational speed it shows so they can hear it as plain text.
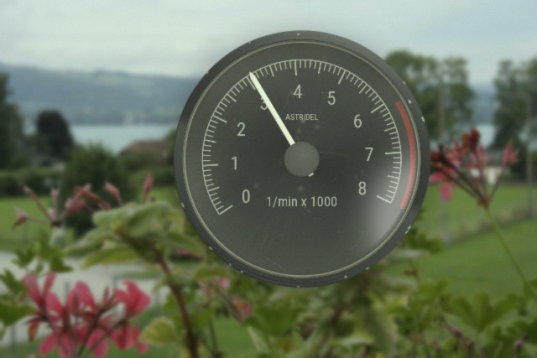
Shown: 3100 rpm
